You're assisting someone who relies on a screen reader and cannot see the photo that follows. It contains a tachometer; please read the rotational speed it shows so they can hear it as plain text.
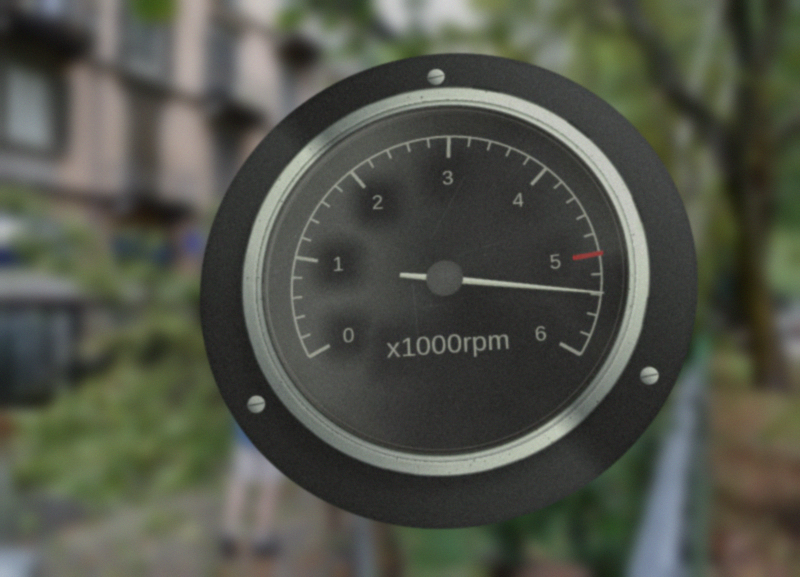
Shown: 5400 rpm
